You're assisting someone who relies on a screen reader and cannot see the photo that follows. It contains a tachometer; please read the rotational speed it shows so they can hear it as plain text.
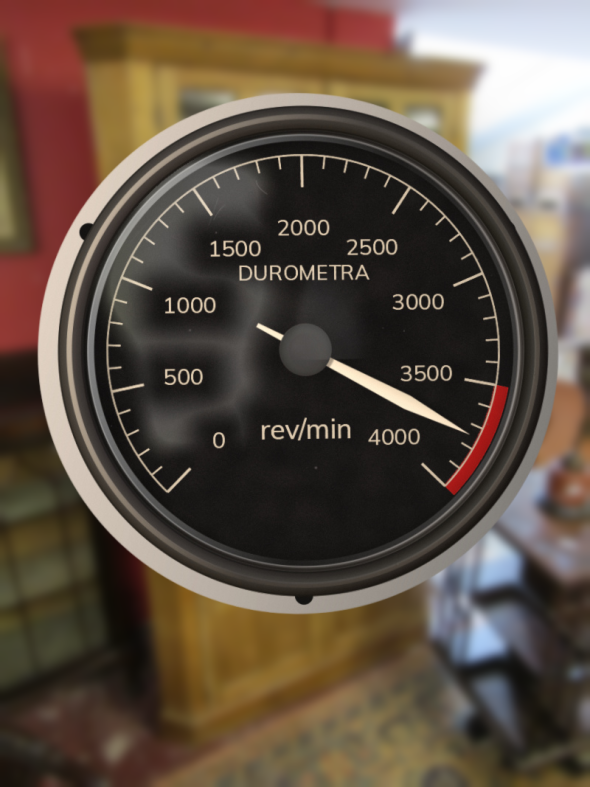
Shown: 3750 rpm
